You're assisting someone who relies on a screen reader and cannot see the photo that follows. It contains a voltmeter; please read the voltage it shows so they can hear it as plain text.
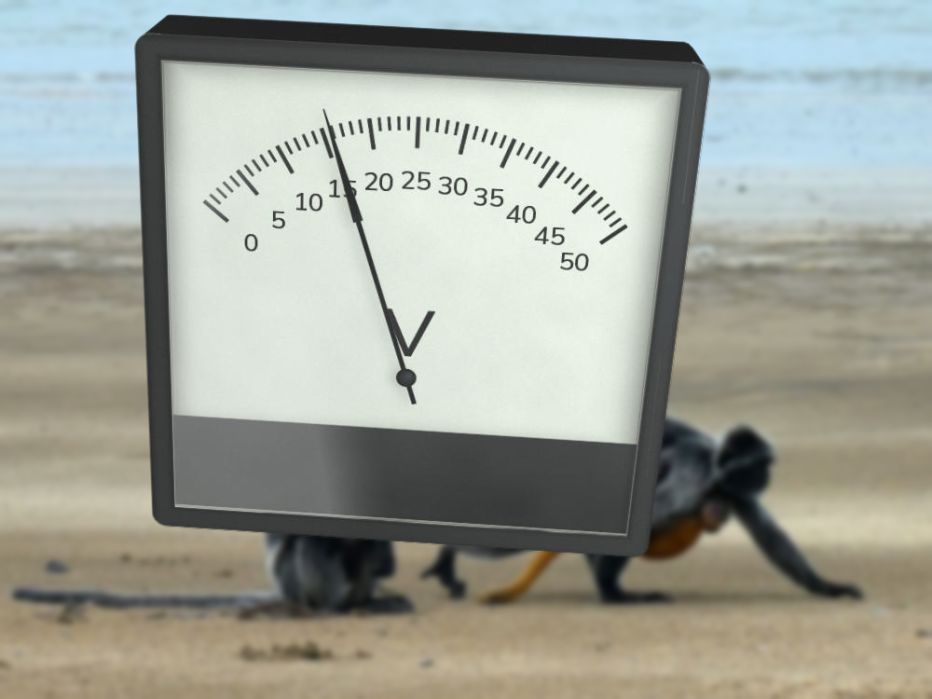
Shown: 16 V
